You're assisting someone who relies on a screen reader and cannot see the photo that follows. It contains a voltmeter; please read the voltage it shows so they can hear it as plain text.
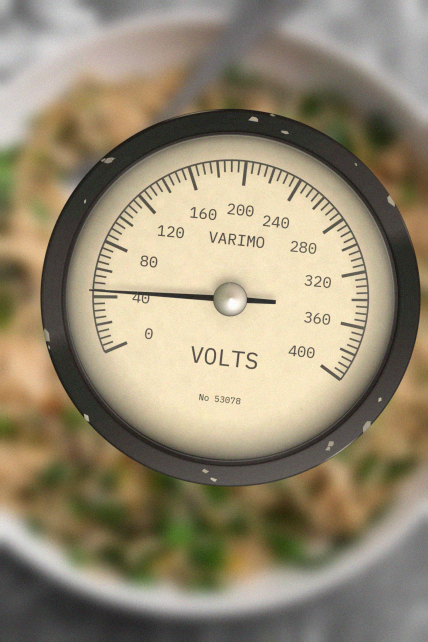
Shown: 45 V
